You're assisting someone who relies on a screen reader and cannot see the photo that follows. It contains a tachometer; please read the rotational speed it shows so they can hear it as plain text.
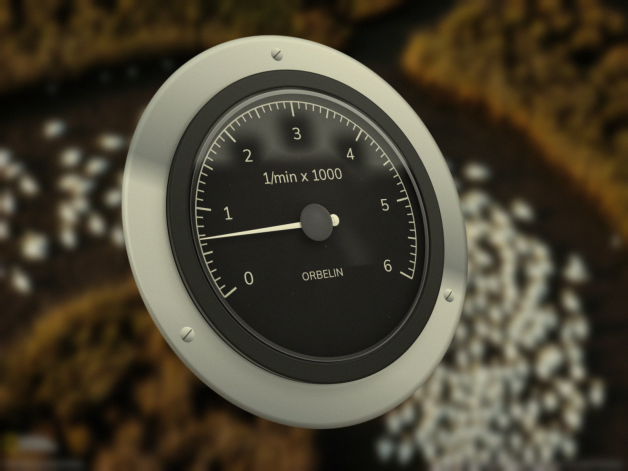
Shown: 650 rpm
